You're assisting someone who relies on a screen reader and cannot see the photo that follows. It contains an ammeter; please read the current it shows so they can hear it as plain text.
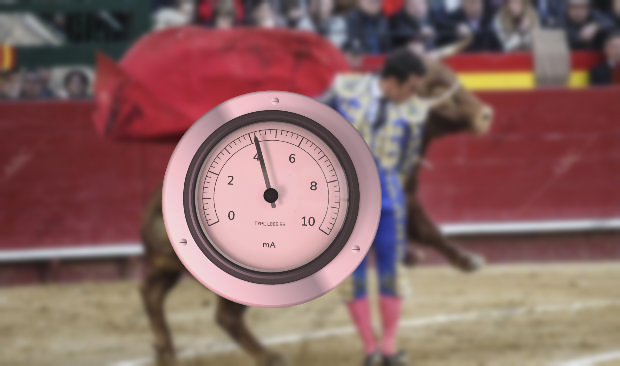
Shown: 4.2 mA
